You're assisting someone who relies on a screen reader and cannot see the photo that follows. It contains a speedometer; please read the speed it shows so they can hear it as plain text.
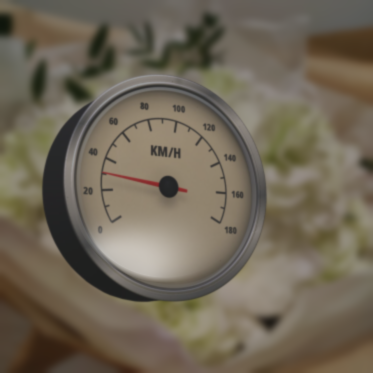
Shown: 30 km/h
